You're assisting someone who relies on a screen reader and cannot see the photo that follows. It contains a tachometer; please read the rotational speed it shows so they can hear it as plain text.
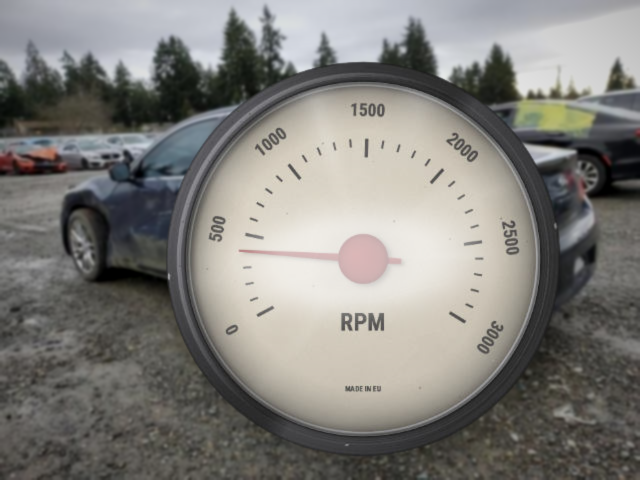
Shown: 400 rpm
